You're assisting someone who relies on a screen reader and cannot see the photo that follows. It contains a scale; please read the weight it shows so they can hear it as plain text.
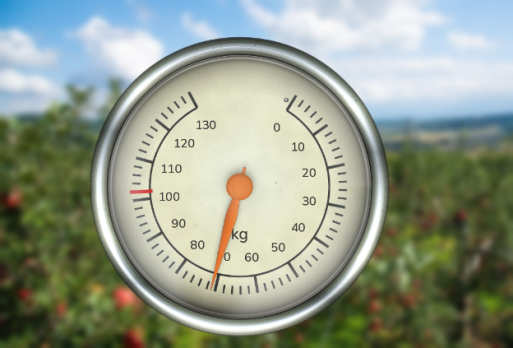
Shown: 71 kg
